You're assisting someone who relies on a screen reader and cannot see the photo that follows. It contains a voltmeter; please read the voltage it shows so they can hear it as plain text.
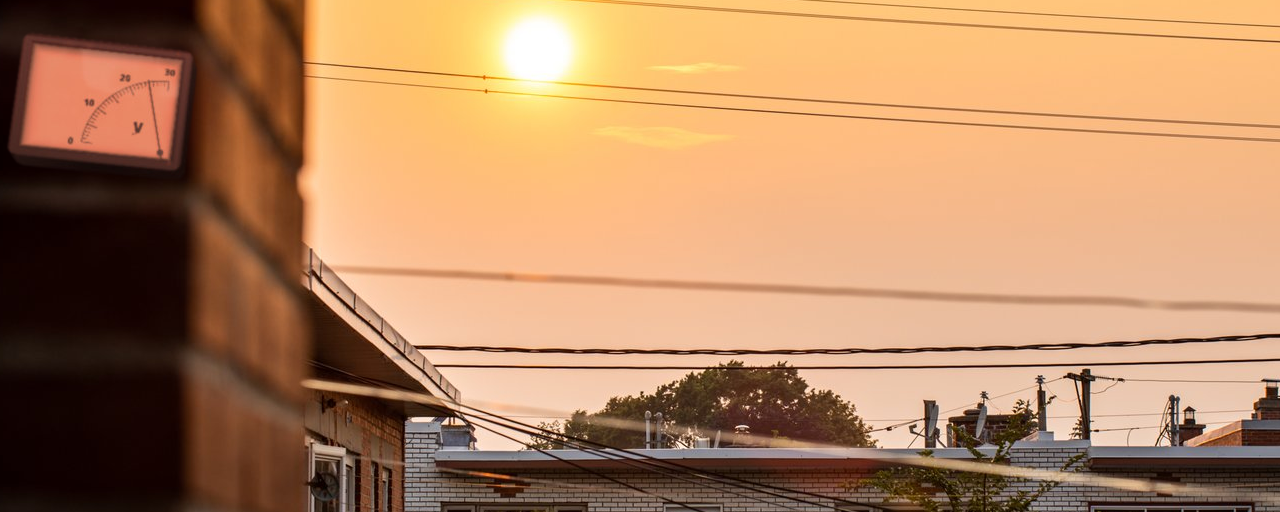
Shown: 25 V
